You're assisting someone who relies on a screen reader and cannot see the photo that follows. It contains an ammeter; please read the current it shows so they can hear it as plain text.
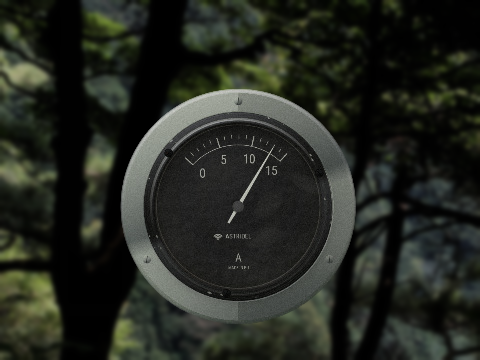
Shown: 13 A
